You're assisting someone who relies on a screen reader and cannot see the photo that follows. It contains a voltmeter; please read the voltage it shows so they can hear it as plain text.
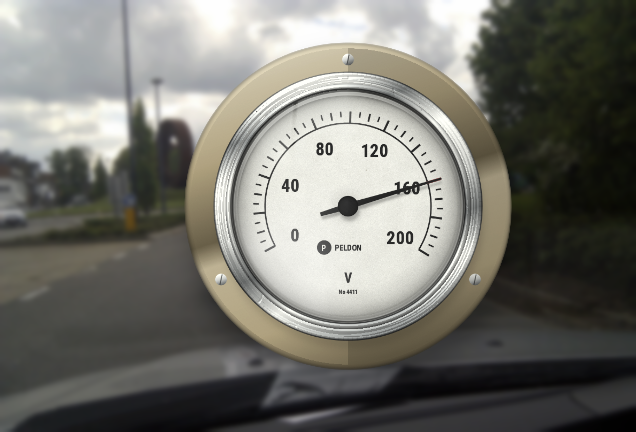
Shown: 160 V
